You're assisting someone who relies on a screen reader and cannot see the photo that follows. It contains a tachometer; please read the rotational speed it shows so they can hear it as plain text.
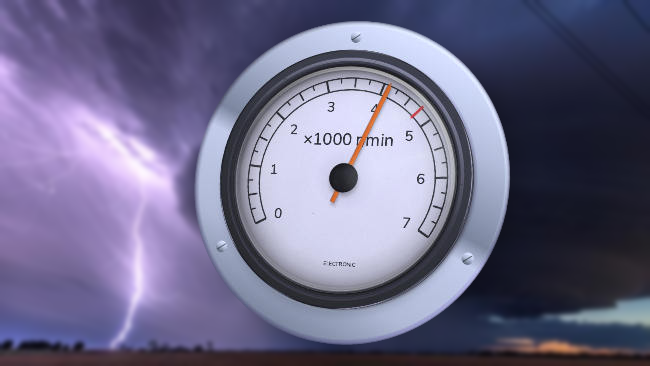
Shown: 4125 rpm
